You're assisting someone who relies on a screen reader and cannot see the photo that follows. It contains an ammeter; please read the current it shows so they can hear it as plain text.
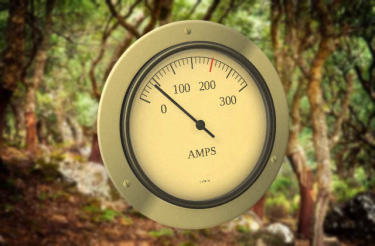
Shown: 40 A
